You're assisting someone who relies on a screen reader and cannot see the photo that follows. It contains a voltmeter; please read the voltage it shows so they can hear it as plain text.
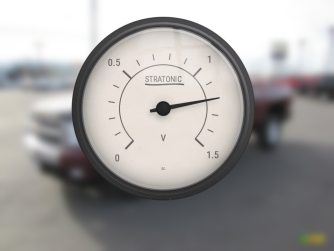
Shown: 1.2 V
